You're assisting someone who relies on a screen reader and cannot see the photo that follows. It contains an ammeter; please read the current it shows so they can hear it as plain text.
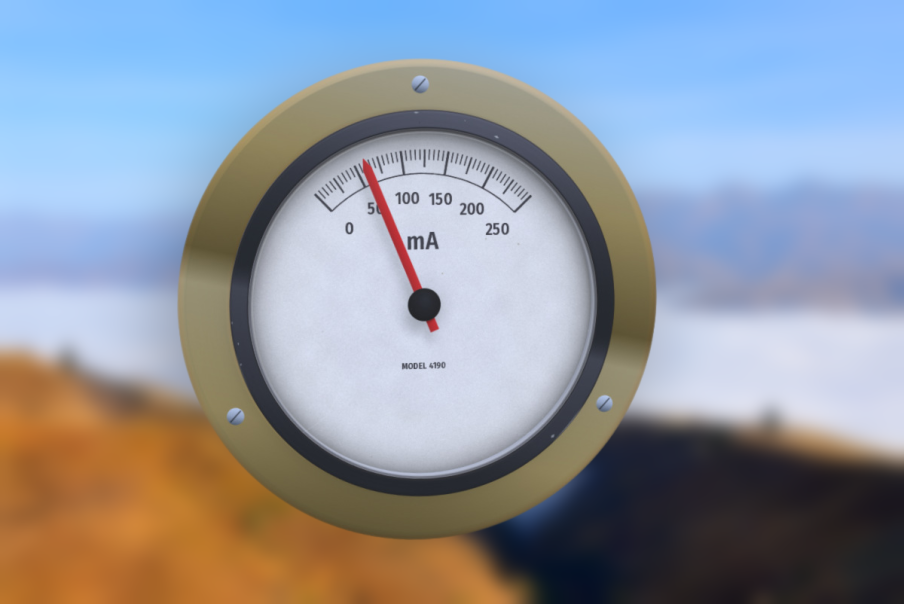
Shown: 60 mA
